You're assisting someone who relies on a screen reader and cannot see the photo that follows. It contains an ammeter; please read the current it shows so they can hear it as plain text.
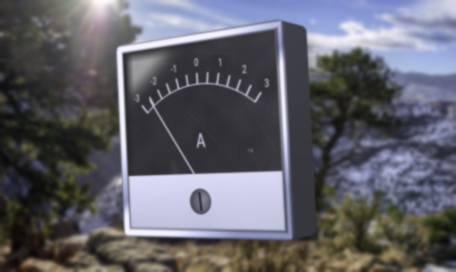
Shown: -2.5 A
